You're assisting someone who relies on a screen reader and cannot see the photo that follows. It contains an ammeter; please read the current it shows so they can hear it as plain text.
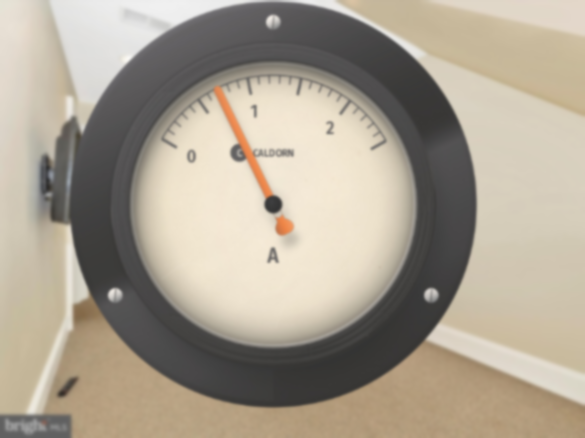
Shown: 0.7 A
